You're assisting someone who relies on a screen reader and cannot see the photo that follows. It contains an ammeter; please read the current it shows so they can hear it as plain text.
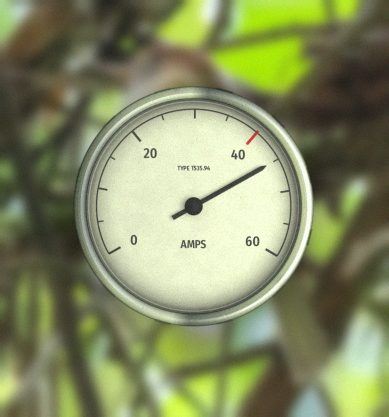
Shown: 45 A
